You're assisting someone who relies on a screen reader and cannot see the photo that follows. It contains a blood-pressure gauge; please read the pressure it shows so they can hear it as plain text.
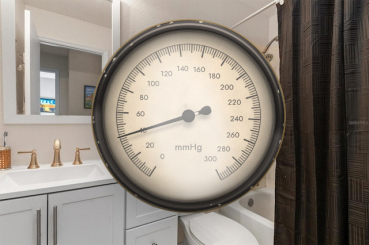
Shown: 40 mmHg
